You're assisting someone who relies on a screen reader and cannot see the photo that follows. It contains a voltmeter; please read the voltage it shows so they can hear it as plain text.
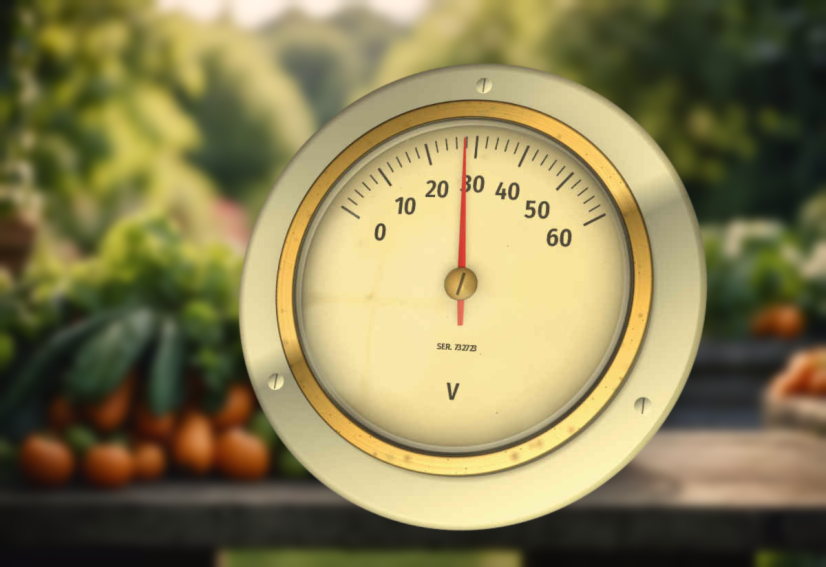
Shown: 28 V
